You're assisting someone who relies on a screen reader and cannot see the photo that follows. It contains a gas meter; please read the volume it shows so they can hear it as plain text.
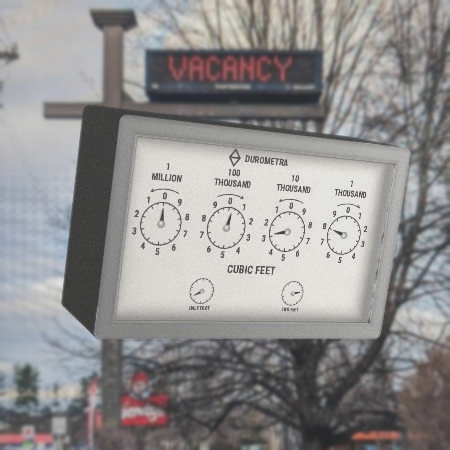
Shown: 2800 ft³
